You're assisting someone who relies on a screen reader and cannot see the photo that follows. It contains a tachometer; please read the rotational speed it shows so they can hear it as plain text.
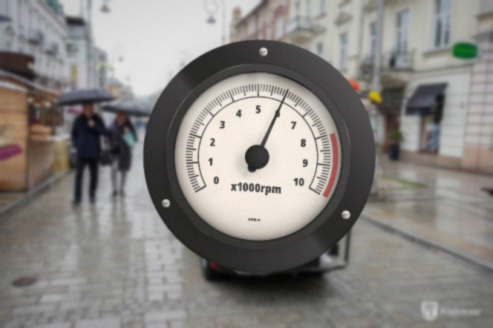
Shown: 6000 rpm
